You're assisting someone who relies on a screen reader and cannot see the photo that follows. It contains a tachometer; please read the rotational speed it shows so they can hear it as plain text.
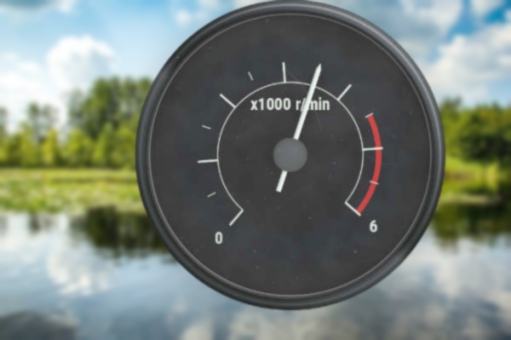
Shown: 3500 rpm
